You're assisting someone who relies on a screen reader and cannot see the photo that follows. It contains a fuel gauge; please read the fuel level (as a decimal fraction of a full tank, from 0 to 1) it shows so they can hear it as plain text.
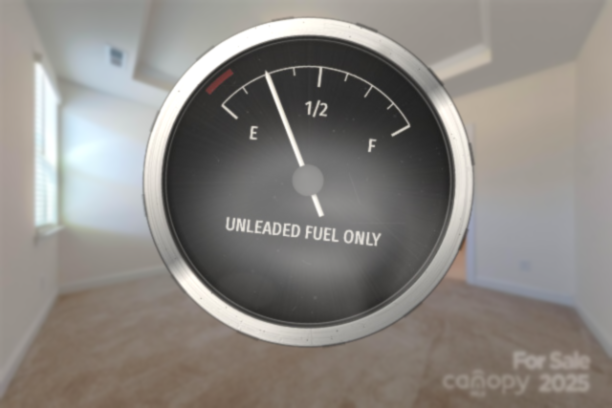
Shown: 0.25
